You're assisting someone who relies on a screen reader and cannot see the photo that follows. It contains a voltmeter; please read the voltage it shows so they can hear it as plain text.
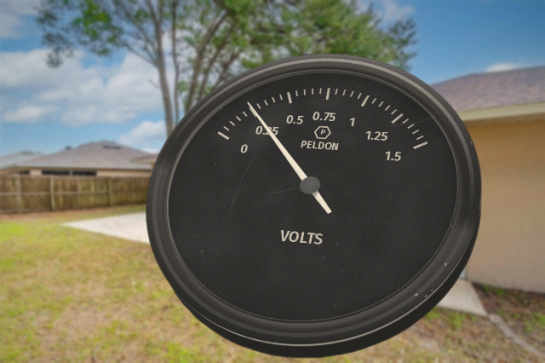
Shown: 0.25 V
